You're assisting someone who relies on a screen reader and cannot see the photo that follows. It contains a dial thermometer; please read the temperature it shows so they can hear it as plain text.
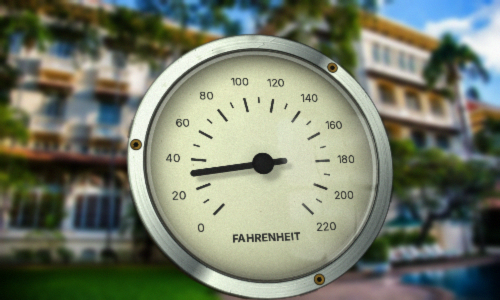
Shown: 30 °F
